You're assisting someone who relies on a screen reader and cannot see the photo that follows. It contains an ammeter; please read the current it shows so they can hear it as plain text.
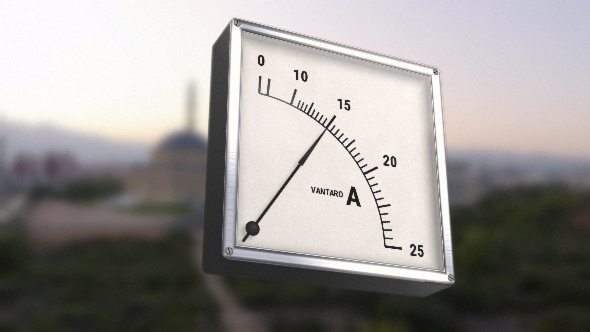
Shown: 15 A
